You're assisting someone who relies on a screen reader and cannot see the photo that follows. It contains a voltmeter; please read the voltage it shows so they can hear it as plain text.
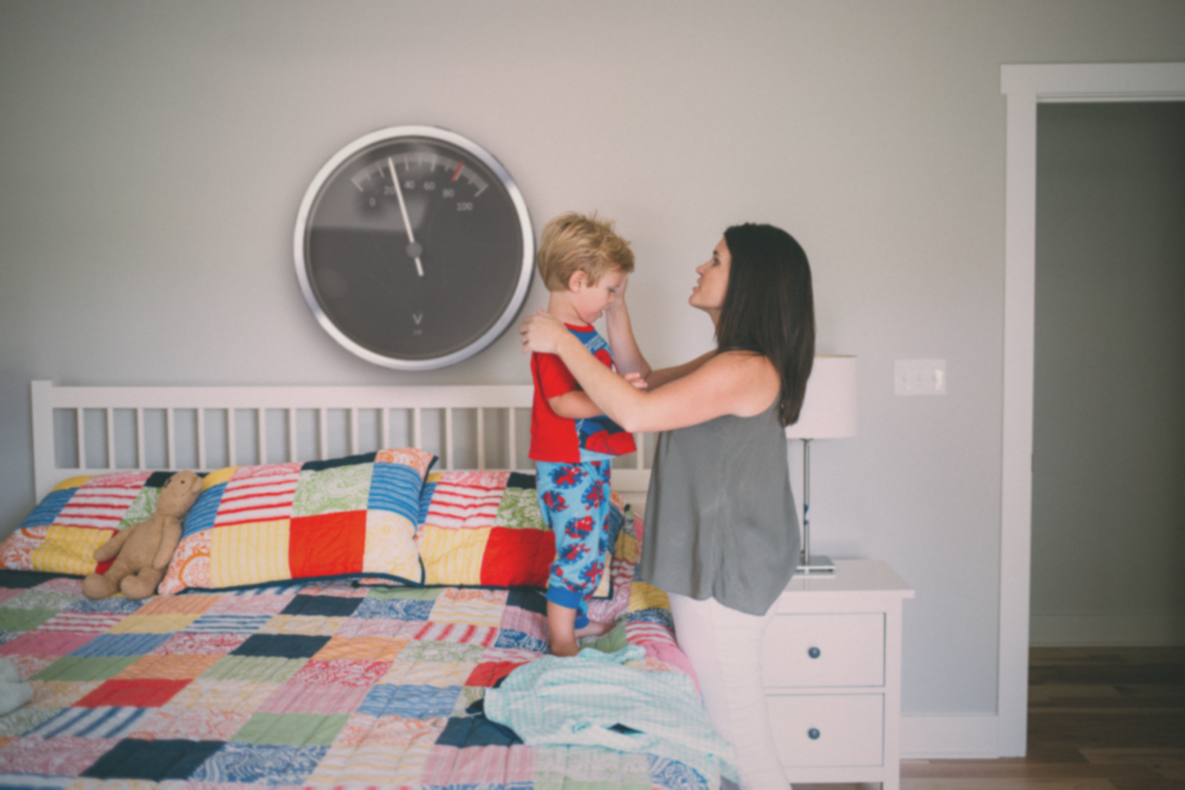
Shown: 30 V
